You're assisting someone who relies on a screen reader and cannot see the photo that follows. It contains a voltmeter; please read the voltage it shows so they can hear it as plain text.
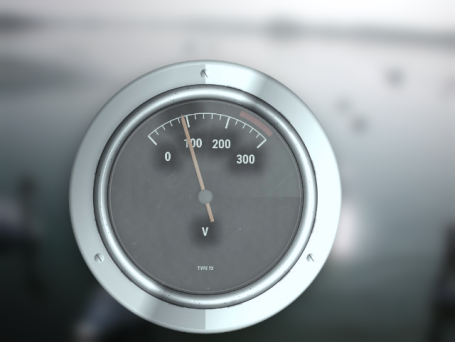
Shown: 90 V
